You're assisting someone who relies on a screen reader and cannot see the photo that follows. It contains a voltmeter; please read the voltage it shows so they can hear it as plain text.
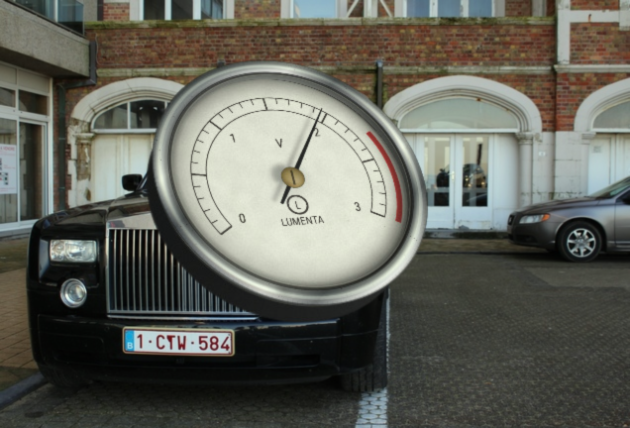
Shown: 1.95 V
